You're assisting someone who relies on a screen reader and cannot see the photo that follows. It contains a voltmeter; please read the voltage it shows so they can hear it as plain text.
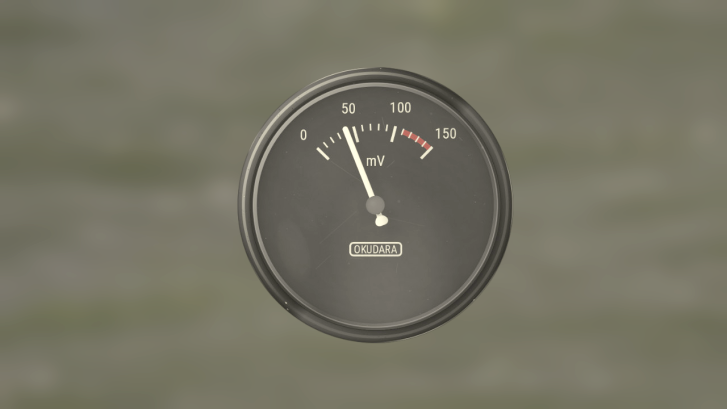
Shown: 40 mV
